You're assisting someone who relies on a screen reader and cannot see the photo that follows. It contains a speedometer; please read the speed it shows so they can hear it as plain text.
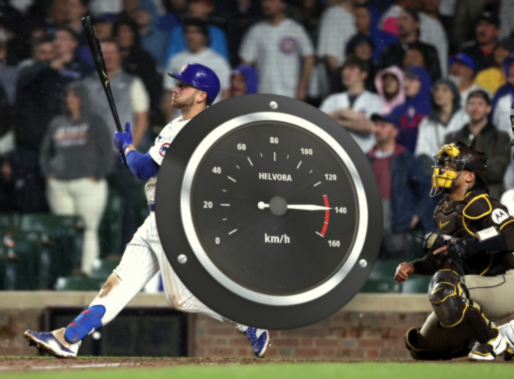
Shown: 140 km/h
